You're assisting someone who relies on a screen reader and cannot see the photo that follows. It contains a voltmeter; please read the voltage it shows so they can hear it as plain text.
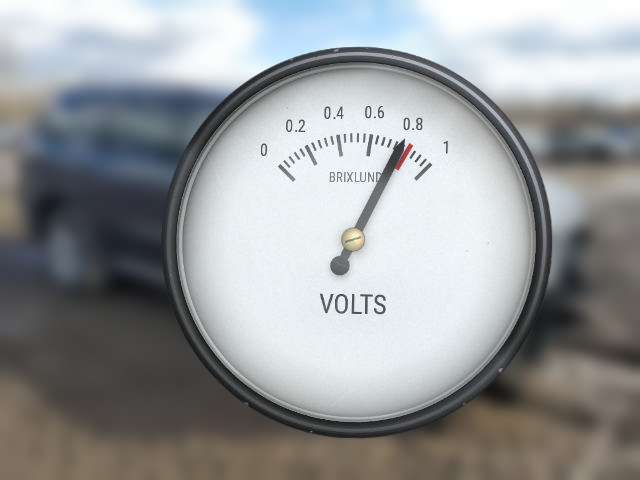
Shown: 0.8 V
